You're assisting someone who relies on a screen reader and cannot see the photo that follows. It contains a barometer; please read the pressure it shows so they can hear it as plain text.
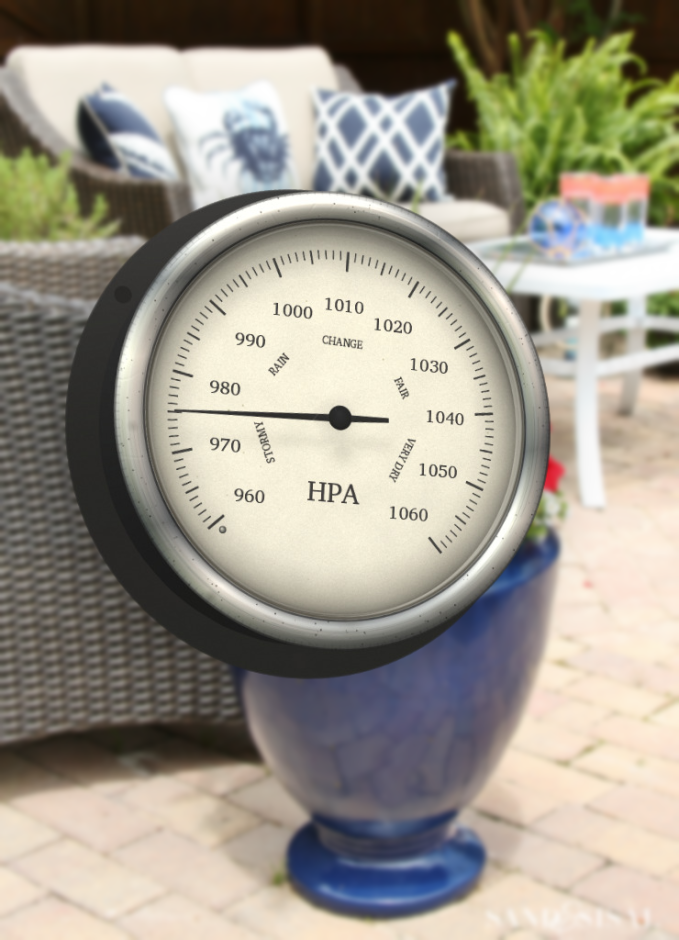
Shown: 975 hPa
